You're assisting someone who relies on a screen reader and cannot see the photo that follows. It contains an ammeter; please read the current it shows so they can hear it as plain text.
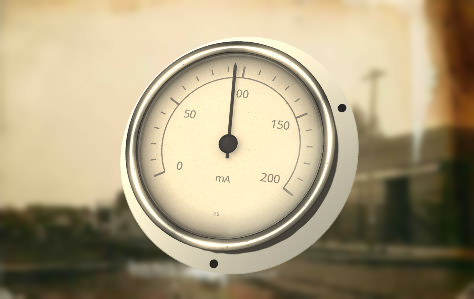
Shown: 95 mA
